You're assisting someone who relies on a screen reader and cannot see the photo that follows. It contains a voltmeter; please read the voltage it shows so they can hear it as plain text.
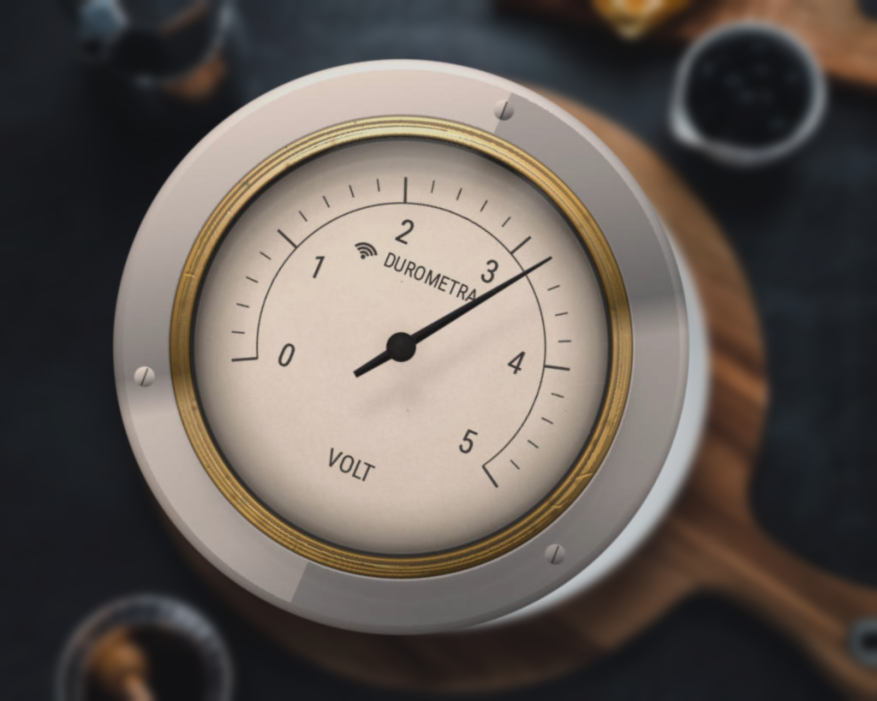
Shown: 3.2 V
